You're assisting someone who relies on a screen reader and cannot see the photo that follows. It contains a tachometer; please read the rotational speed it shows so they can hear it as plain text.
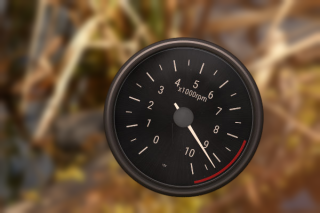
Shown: 9250 rpm
